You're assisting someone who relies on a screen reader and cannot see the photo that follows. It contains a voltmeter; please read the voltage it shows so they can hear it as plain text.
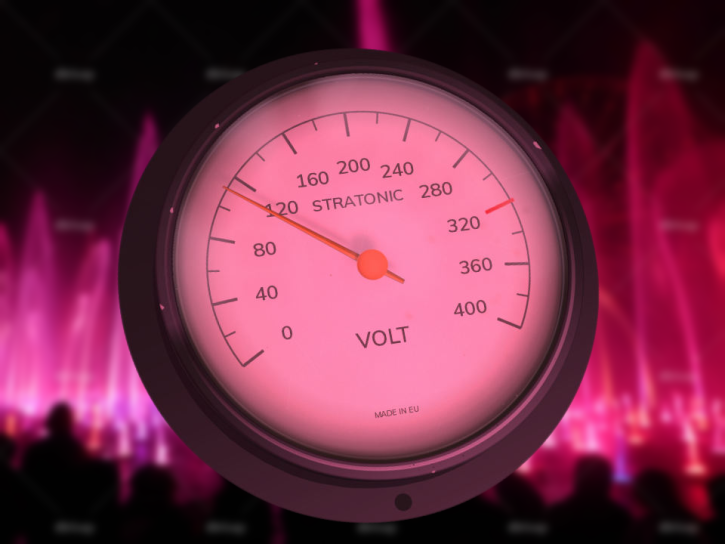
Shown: 110 V
